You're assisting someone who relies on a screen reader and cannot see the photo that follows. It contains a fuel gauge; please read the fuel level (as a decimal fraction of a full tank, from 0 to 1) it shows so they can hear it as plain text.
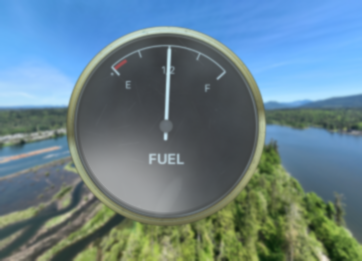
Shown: 0.5
